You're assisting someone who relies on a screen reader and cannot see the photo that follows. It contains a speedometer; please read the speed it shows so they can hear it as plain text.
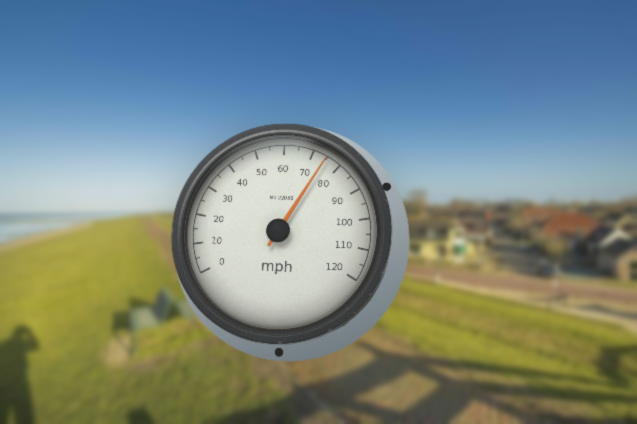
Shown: 75 mph
